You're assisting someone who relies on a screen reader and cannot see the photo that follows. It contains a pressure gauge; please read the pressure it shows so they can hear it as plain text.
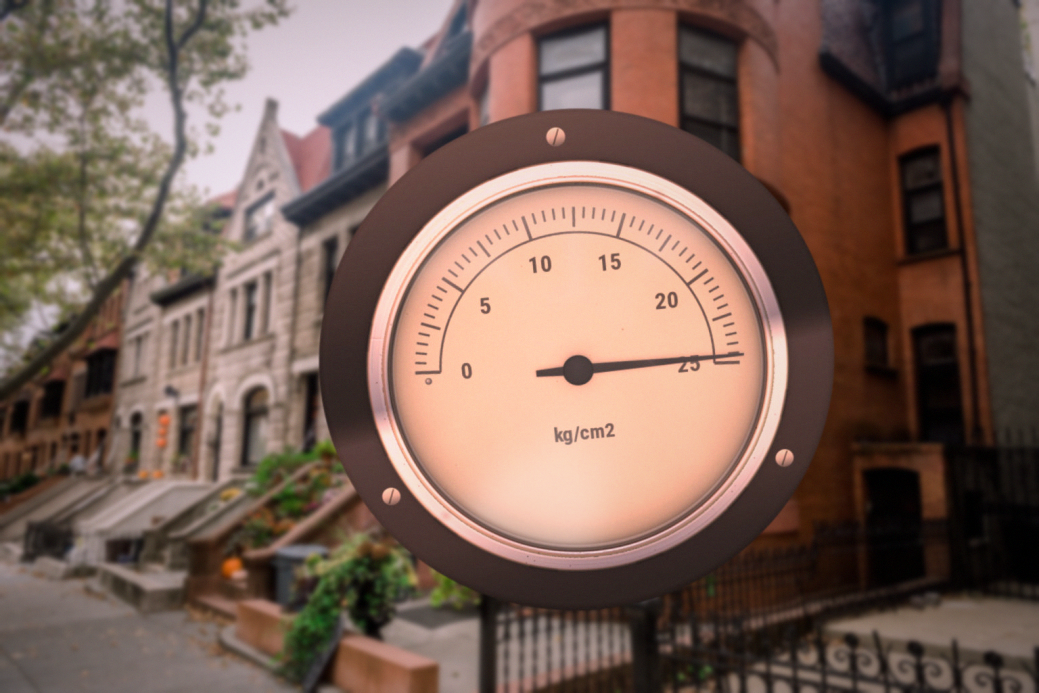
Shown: 24.5 kg/cm²
